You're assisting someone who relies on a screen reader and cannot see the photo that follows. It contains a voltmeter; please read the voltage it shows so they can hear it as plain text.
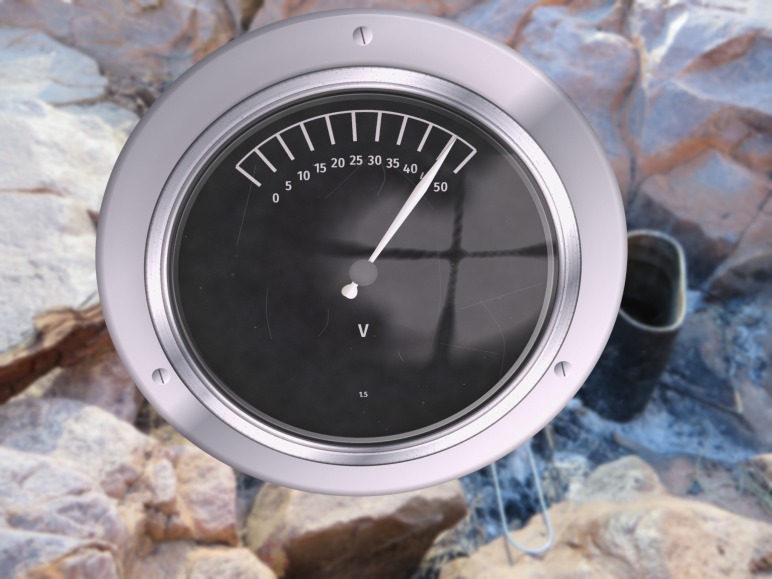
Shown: 45 V
